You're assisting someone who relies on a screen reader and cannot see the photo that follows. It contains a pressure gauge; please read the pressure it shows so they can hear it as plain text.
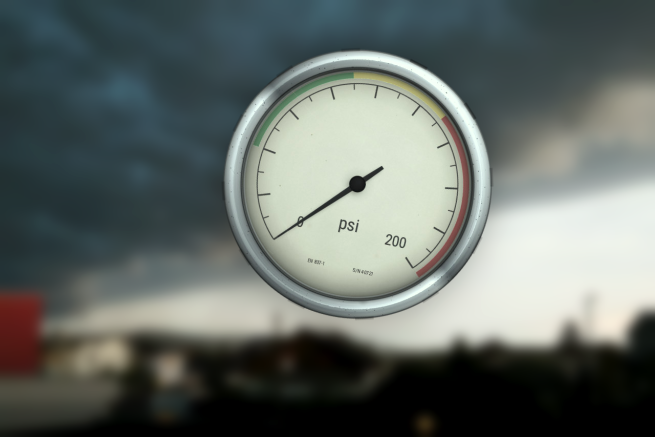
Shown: 0 psi
